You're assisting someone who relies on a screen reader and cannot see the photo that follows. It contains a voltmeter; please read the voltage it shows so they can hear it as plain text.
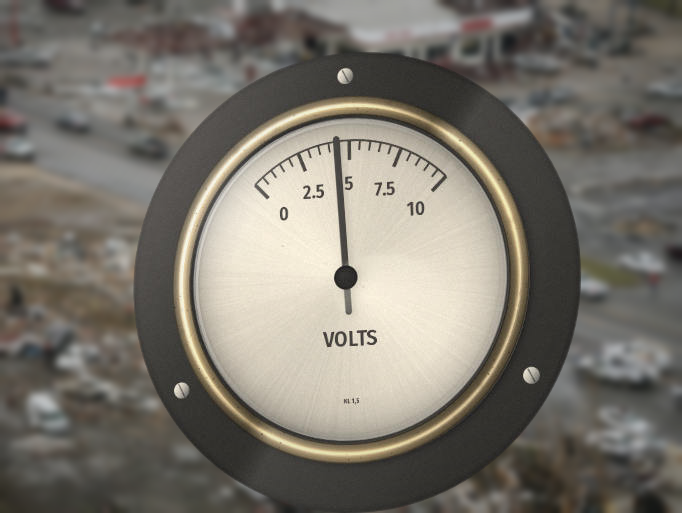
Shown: 4.5 V
